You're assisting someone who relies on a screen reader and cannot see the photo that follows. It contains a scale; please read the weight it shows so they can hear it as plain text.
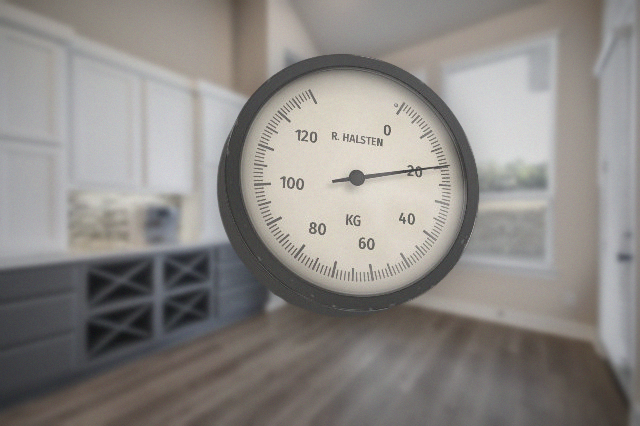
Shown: 20 kg
